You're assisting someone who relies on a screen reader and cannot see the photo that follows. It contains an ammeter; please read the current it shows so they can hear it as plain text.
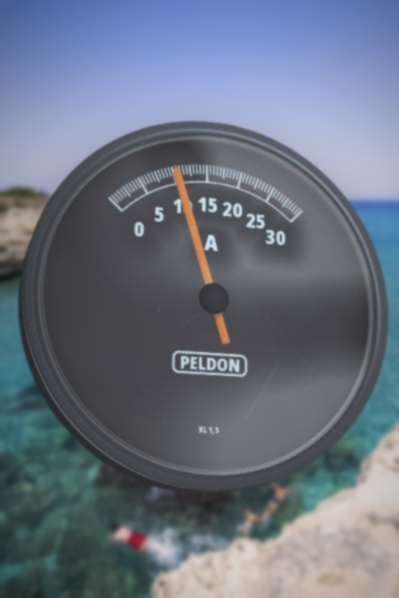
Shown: 10 A
